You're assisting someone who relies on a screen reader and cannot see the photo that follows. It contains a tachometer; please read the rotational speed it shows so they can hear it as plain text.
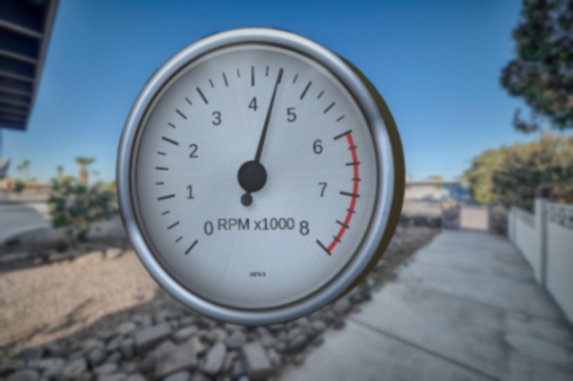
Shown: 4500 rpm
